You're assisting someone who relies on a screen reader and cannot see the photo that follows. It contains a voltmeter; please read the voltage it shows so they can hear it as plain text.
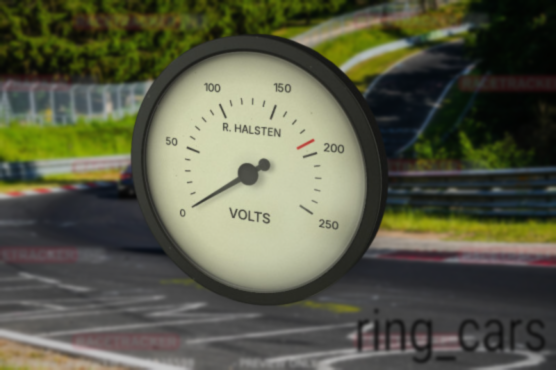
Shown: 0 V
